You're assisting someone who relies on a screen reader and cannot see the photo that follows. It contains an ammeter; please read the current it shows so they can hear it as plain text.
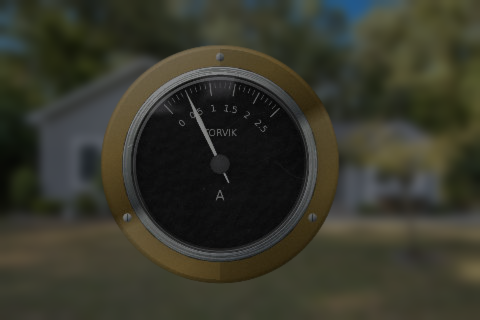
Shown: 0.5 A
